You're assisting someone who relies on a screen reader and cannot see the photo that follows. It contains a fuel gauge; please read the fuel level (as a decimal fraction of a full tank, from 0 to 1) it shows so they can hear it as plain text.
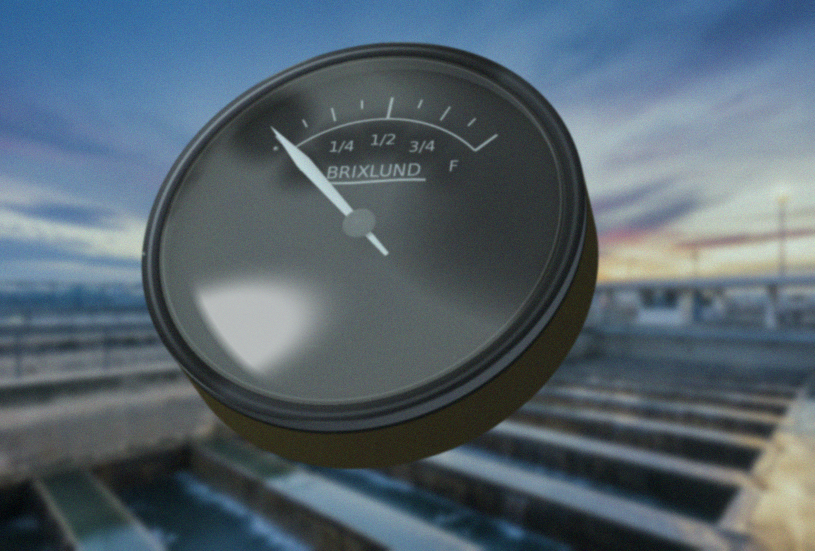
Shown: 0
